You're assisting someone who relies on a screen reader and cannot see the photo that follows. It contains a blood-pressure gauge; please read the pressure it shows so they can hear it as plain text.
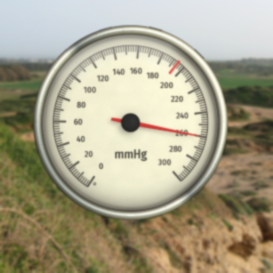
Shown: 260 mmHg
